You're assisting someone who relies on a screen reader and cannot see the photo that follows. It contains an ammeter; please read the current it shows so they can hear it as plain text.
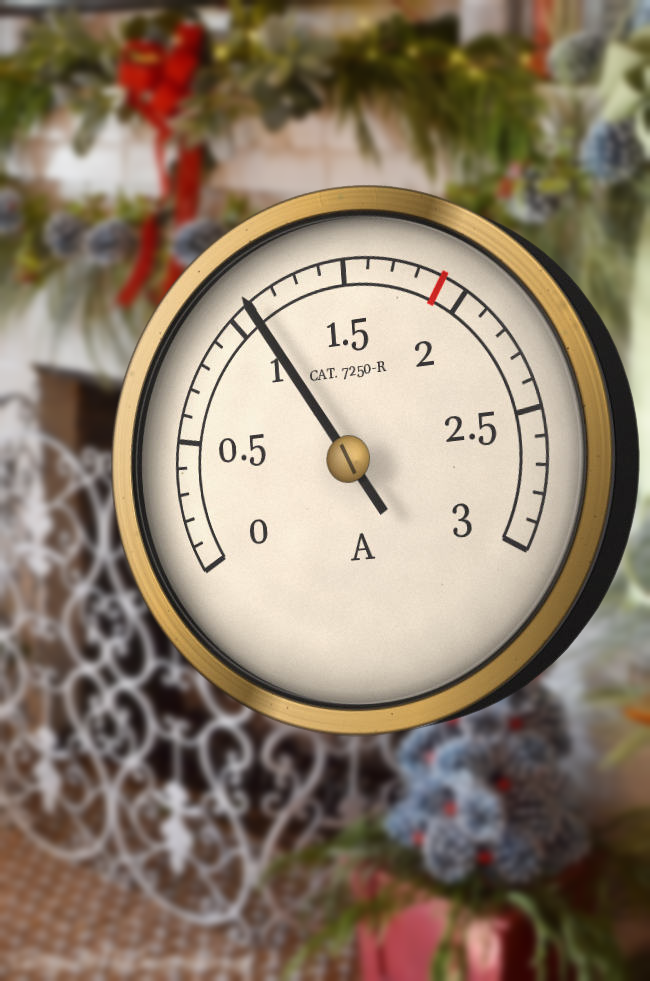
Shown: 1.1 A
